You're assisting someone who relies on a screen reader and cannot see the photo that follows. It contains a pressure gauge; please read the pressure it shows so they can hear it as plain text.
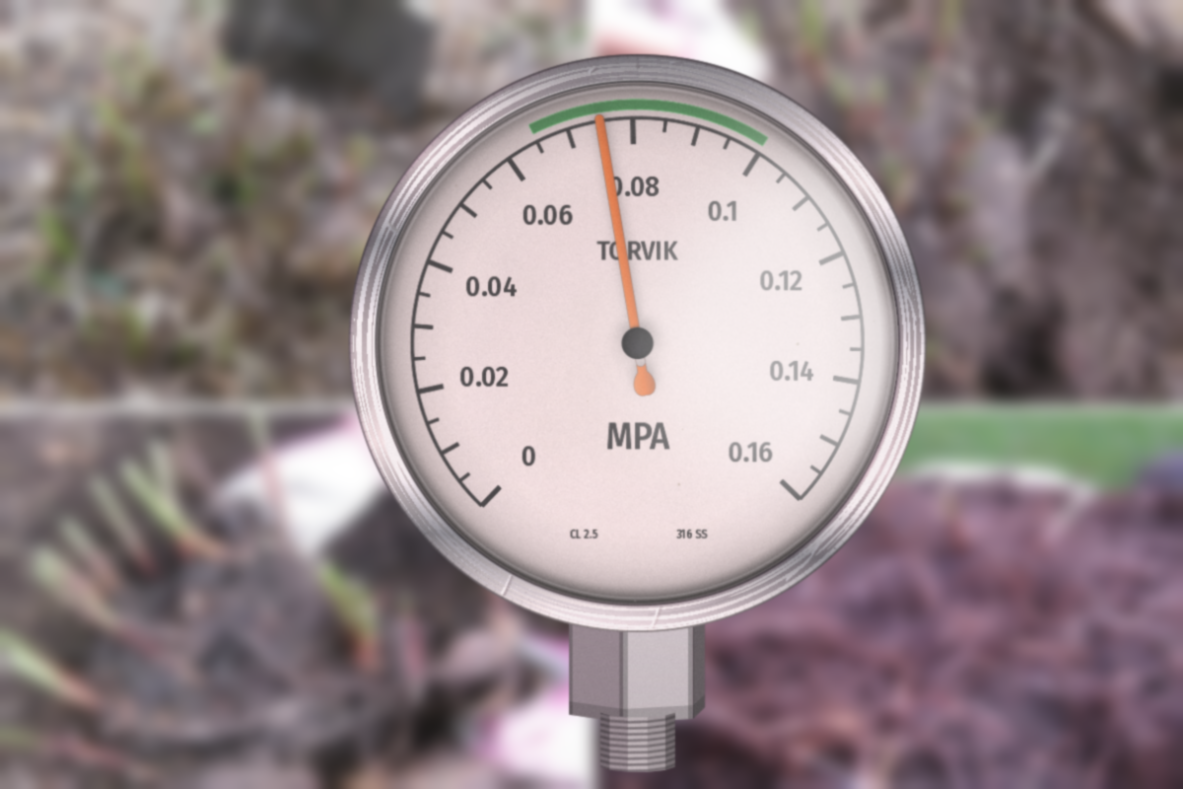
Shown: 0.075 MPa
